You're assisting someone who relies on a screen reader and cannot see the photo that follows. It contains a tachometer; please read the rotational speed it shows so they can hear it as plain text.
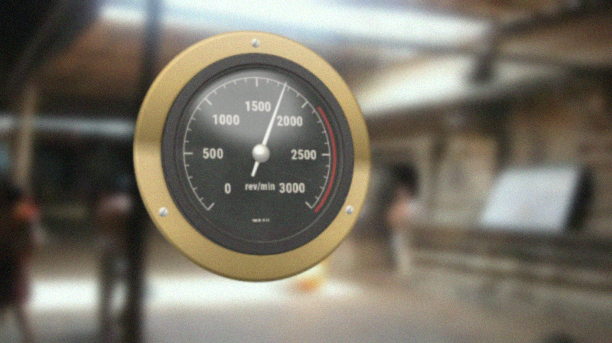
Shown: 1750 rpm
